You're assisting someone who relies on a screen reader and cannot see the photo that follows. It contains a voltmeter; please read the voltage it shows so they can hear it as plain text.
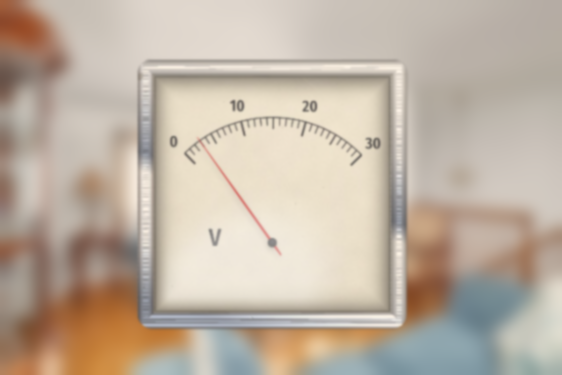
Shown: 3 V
